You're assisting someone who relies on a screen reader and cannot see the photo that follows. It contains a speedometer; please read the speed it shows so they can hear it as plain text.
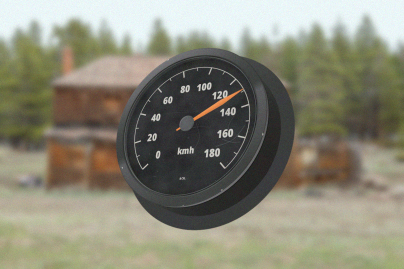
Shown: 130 km/h
